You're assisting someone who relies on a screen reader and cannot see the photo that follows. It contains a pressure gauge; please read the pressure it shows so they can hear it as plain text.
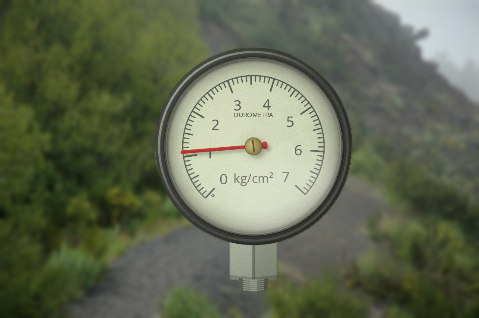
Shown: 1.1 kg/cm²
